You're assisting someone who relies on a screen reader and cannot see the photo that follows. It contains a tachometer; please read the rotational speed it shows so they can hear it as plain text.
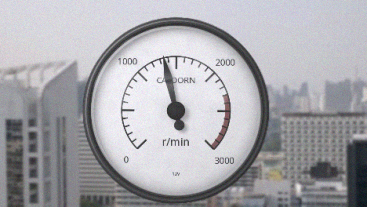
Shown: 1350 rpm
